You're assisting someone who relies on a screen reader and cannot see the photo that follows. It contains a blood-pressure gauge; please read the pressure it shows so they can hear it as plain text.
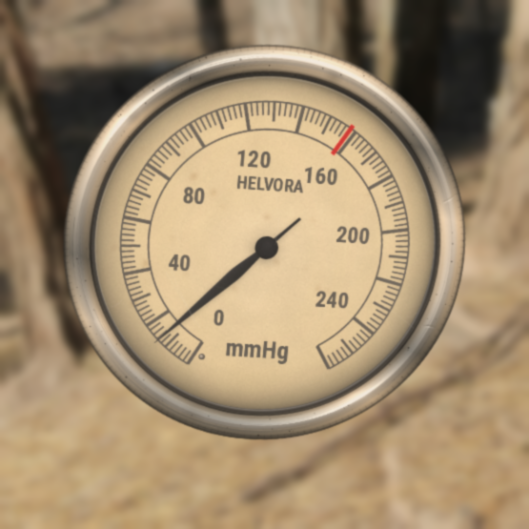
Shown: 14 mmHg
